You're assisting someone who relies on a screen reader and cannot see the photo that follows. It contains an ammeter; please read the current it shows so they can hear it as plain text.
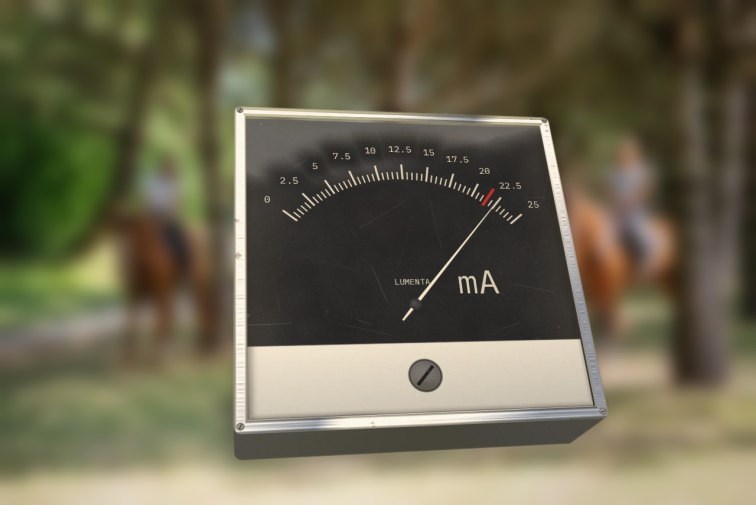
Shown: 22.5 mA
